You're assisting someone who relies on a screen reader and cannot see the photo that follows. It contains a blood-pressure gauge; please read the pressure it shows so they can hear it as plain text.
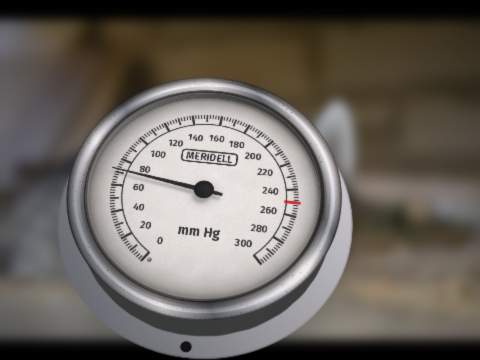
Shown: 70 mmHg
